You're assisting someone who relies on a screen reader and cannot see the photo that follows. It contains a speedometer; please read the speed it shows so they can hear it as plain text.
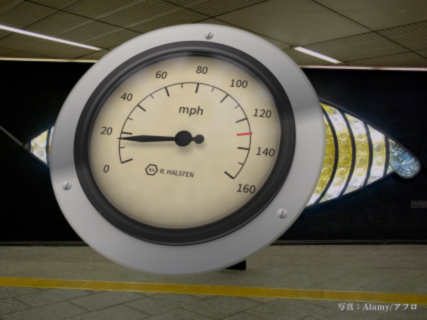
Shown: 15 mph
